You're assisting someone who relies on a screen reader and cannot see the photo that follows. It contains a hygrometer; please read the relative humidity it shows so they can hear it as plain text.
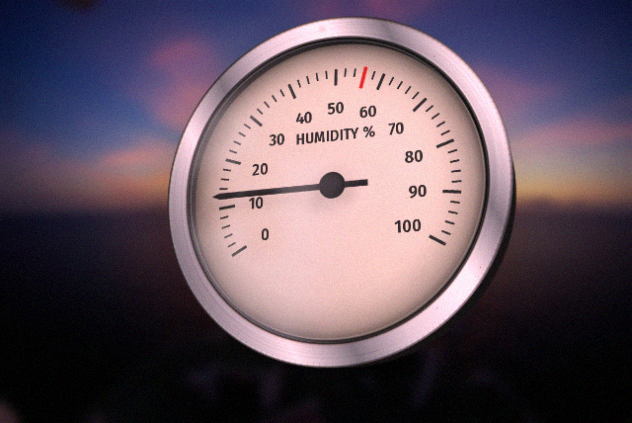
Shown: 12 %
